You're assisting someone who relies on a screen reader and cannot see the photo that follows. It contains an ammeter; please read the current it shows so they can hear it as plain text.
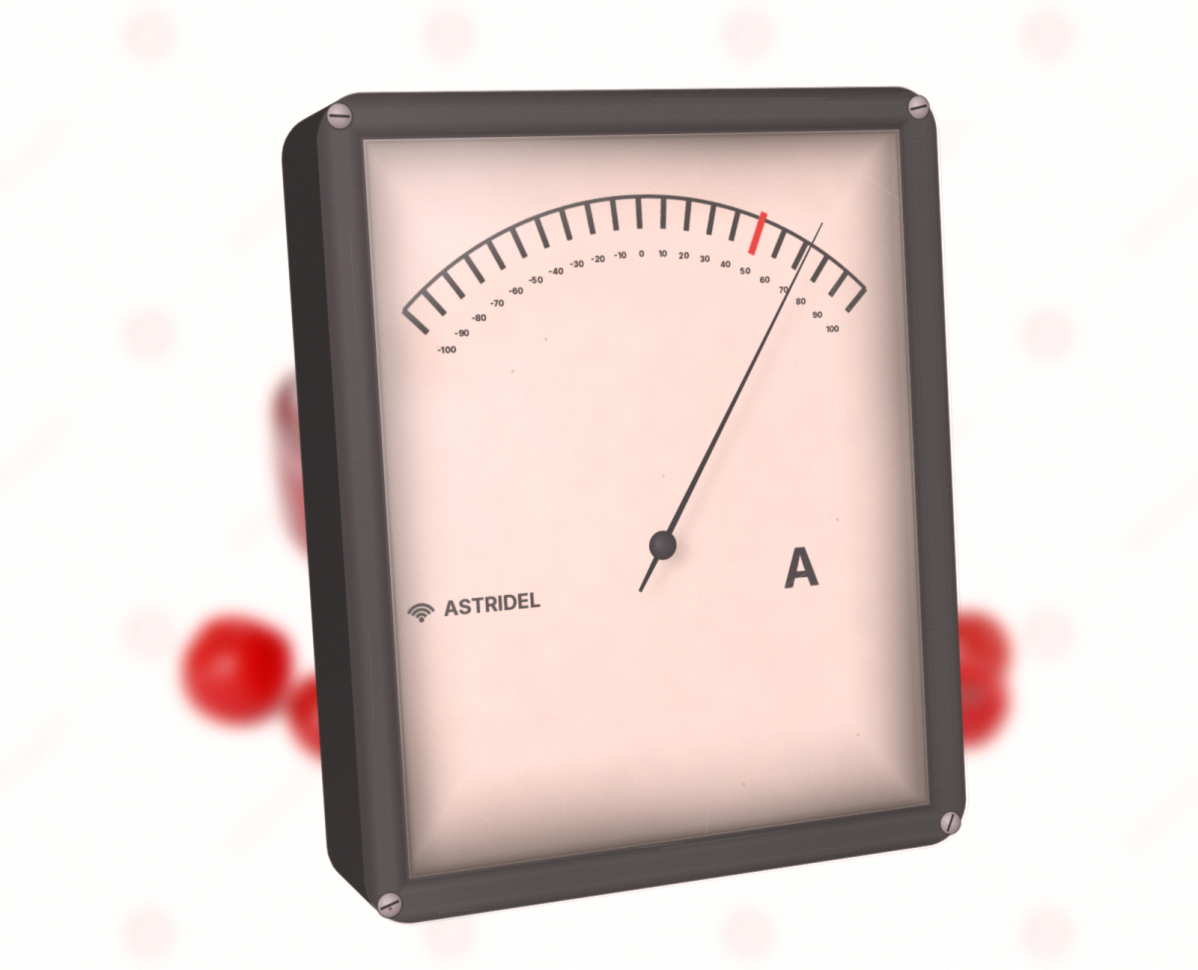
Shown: 70 A
